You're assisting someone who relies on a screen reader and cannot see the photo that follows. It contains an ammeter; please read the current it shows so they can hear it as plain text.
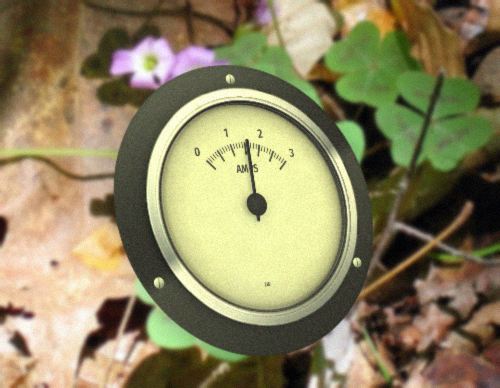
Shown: 1.5 A
